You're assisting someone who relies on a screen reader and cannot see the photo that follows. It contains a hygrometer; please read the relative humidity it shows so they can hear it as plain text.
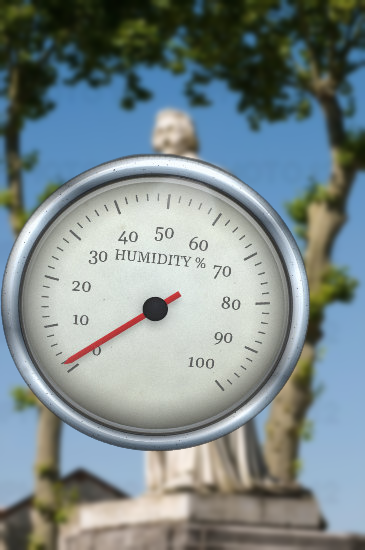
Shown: 2 %
